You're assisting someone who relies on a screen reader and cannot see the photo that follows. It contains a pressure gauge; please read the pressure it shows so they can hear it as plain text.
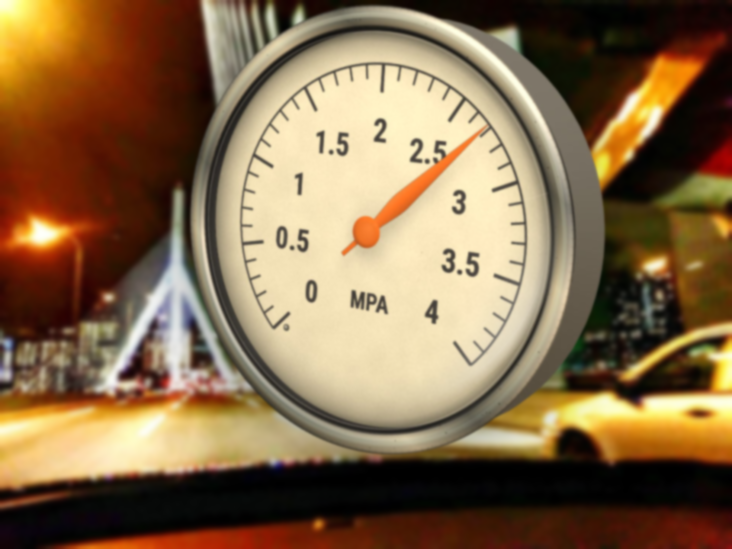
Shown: 2.7 MPa
